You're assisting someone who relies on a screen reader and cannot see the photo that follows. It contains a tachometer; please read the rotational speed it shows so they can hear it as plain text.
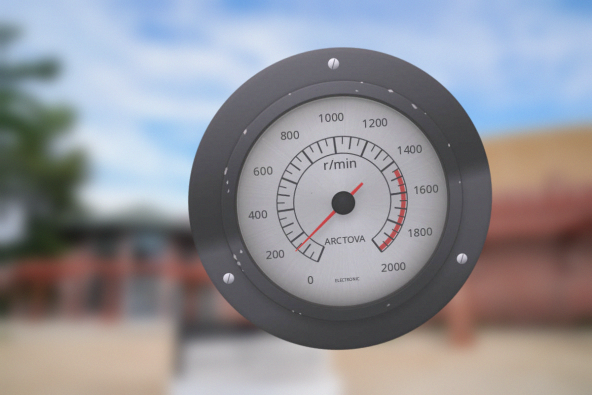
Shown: 150 rpm
